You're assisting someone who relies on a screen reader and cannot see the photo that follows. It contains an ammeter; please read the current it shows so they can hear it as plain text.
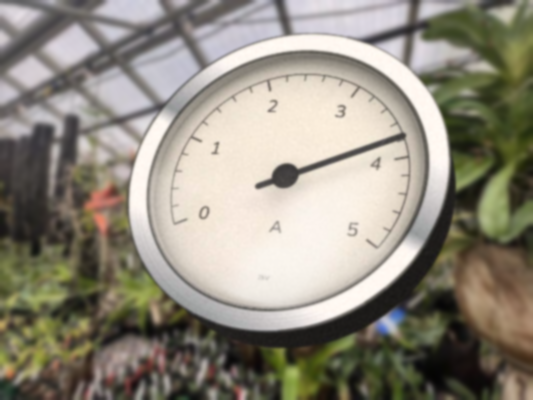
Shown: 3.8 A
